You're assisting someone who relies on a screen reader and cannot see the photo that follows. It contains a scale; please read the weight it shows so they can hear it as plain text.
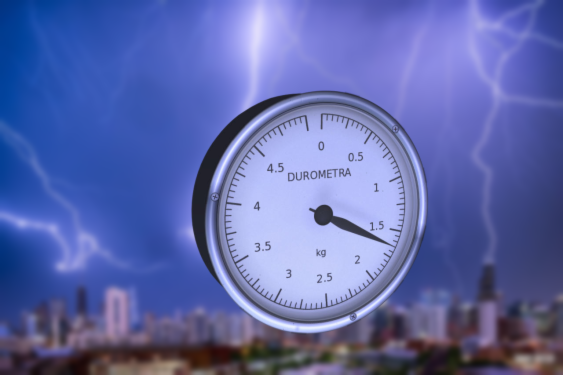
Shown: 1.65 kg
